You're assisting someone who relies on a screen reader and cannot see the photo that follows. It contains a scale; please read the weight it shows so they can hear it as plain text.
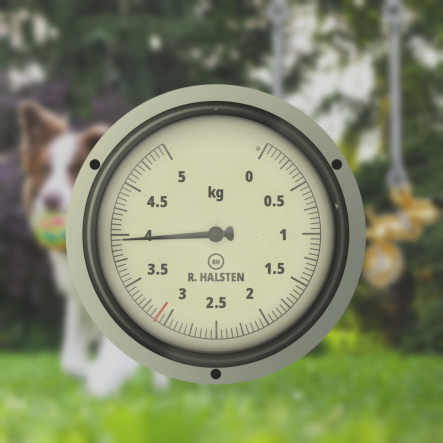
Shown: 3.95 kg
